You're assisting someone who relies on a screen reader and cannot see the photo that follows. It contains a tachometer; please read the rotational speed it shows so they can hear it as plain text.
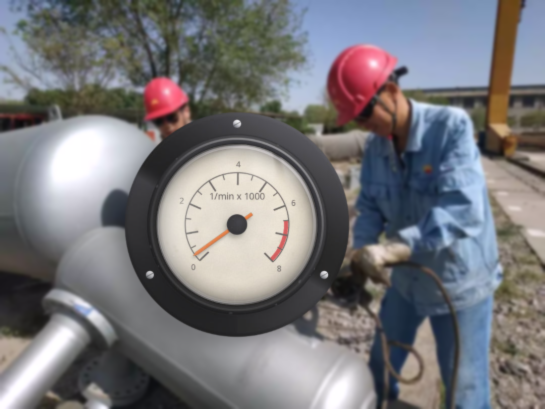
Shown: 250 rpm
